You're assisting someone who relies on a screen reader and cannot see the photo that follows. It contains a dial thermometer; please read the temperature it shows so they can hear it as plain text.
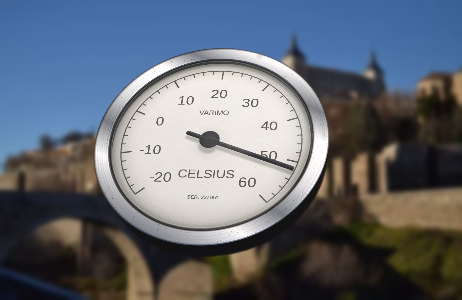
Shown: 52 °C
